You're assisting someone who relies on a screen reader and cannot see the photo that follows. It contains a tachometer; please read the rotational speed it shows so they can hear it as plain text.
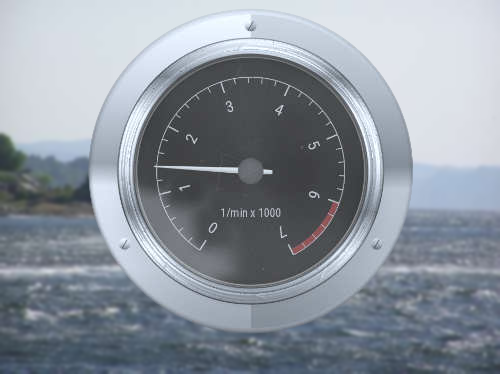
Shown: 1400 rpm
